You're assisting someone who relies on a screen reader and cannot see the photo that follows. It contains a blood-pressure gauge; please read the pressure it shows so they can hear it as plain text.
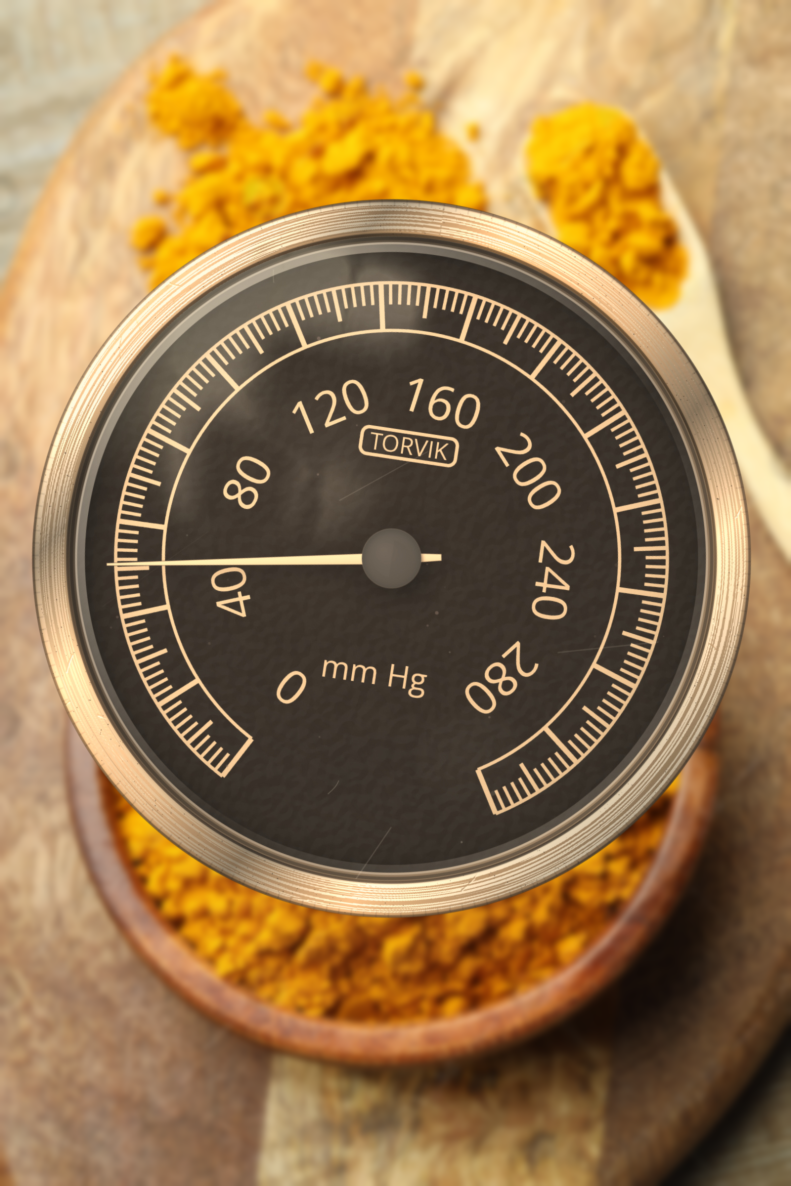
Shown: 51 mmHg
